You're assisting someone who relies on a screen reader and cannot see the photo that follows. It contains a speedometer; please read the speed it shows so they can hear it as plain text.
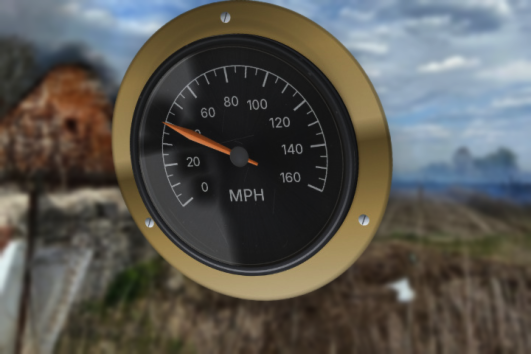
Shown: 40 mph
